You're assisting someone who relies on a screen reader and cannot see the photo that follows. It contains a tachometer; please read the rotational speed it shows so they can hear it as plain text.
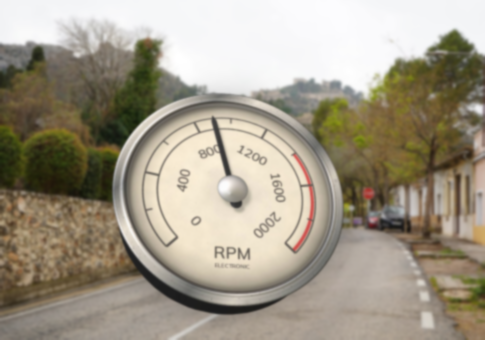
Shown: 900 rpm
